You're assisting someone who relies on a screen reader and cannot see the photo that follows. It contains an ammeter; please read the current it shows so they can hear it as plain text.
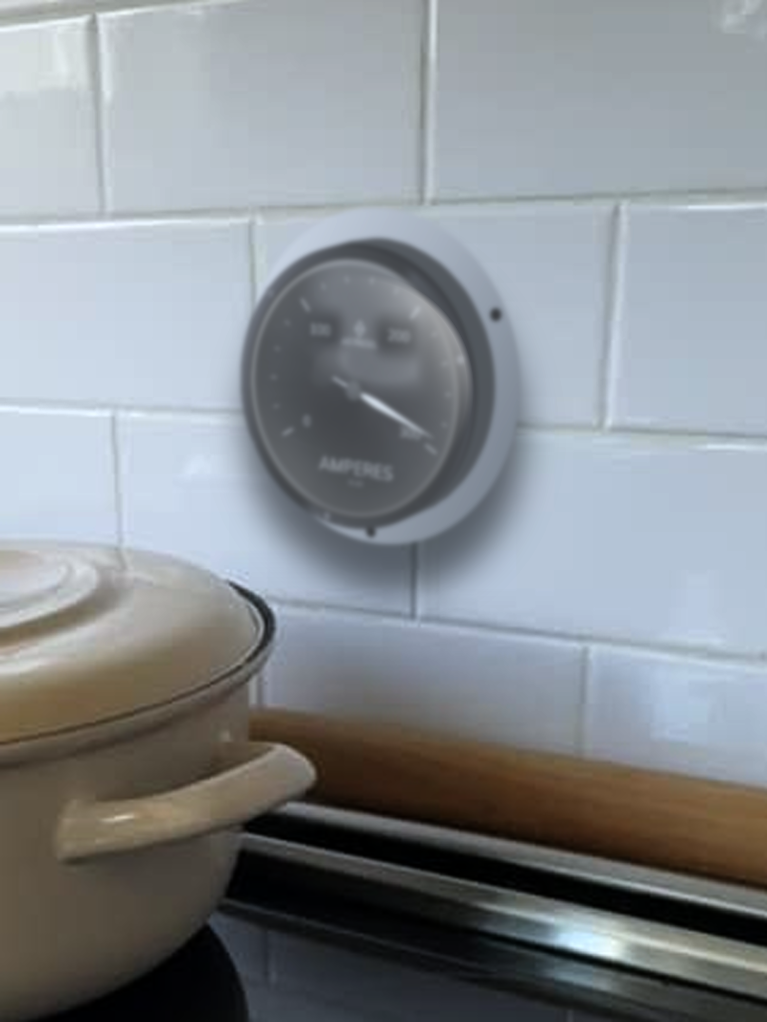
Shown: 290 A
